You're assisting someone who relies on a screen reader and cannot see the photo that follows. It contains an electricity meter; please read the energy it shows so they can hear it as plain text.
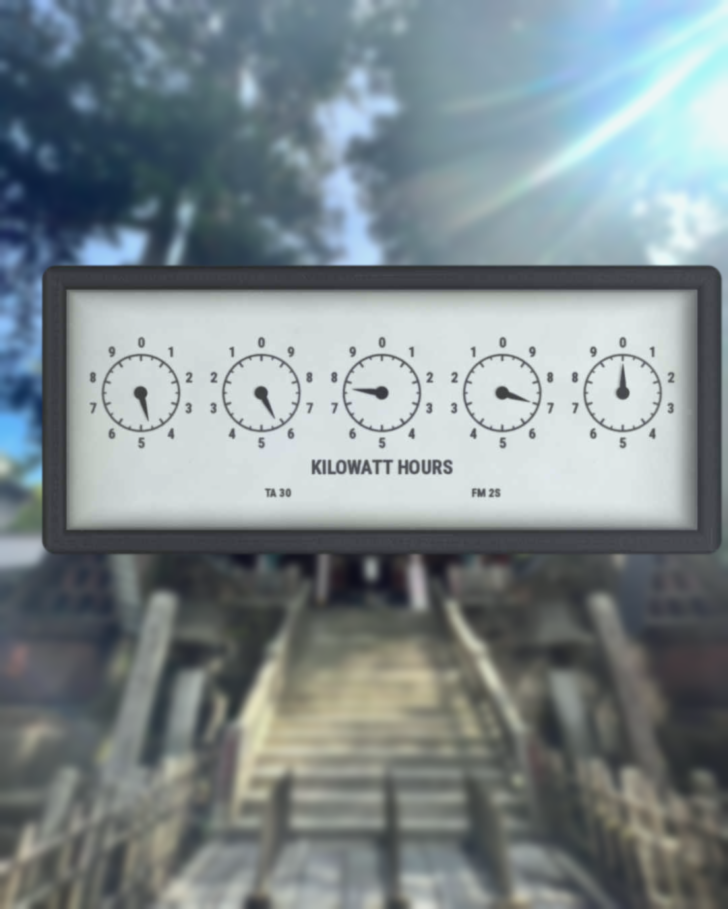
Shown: 45770 kWh
